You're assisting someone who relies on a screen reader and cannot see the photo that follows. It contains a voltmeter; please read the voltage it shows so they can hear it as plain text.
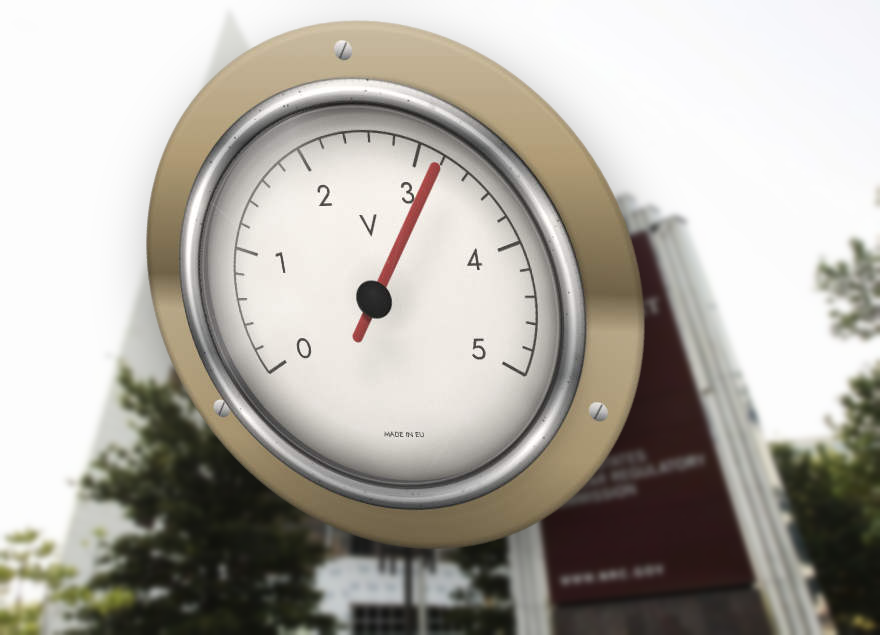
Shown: 3.2 V
